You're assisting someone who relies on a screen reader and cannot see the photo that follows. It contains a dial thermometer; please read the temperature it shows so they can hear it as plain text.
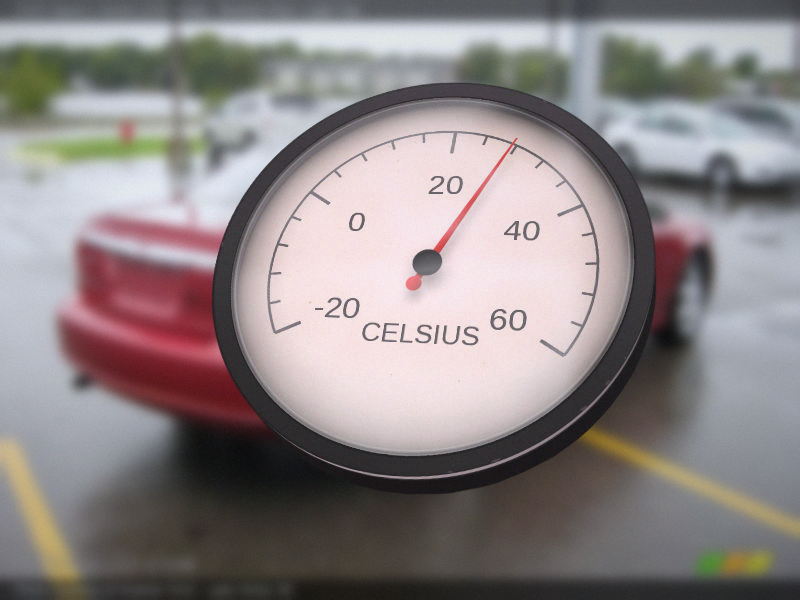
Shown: 28 °C
